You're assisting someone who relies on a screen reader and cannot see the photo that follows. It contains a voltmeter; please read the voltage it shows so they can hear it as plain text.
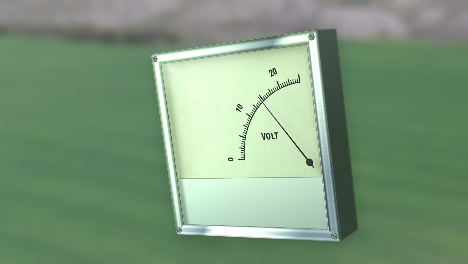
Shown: 15 V
